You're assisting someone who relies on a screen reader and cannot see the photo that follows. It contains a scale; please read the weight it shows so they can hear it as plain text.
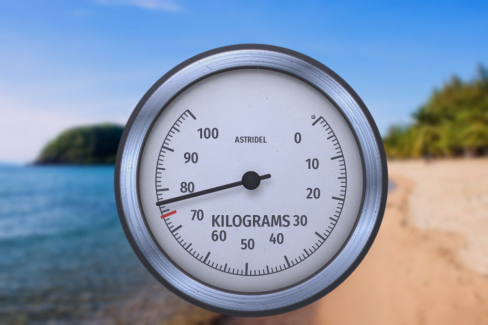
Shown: 77 kg
